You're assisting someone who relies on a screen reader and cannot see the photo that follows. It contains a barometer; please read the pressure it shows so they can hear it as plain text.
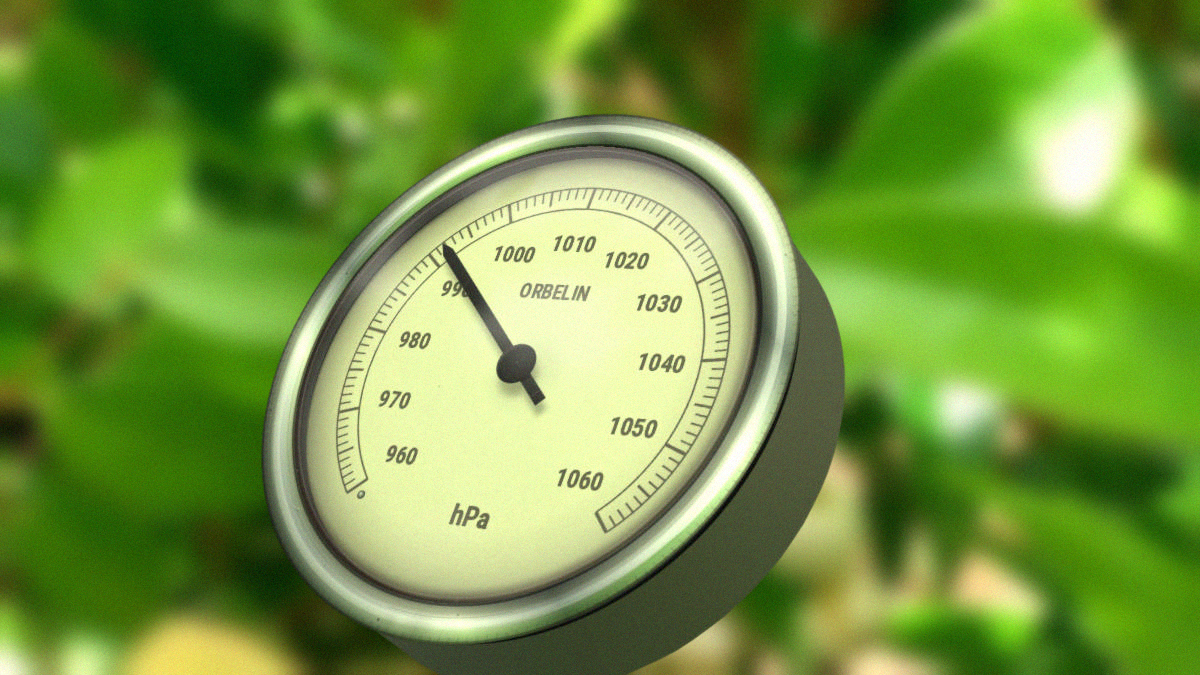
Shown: 992 hPa
